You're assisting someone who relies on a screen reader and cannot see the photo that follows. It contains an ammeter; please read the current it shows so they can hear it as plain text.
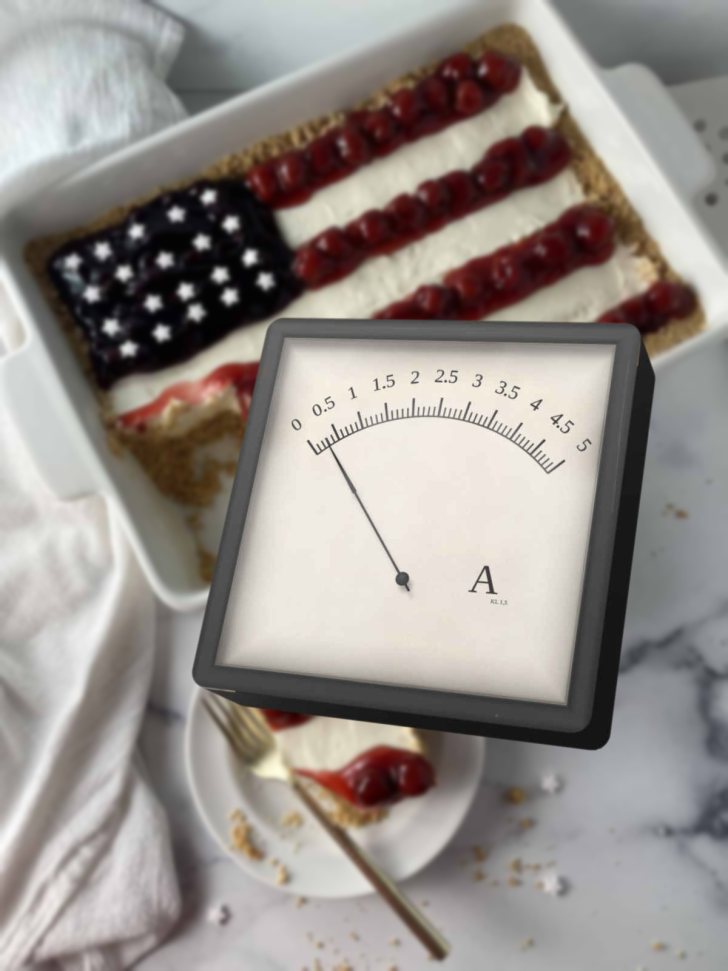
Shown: 0.3 A
